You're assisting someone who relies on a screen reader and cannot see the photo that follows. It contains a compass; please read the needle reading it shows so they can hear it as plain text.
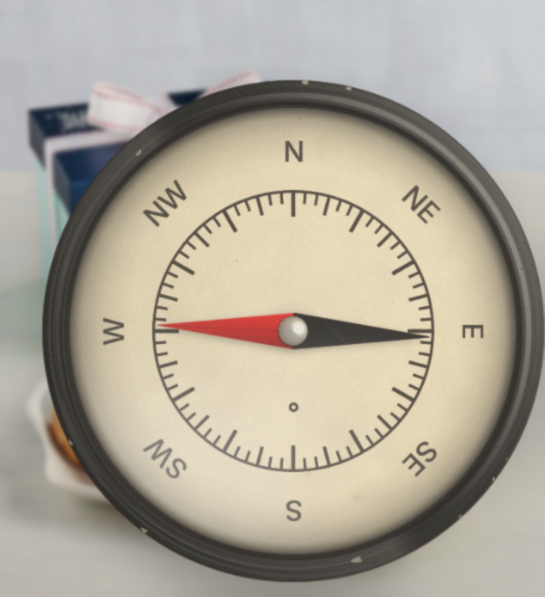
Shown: 272.5 °
